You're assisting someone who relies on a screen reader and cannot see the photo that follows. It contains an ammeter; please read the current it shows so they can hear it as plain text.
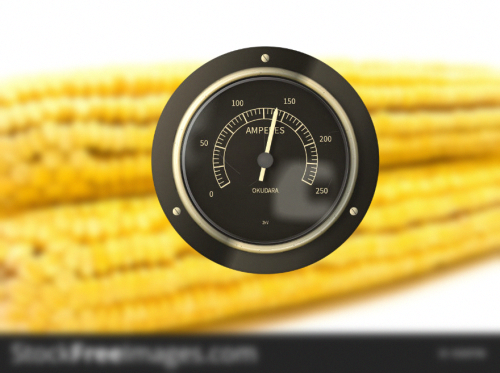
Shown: 140 A
